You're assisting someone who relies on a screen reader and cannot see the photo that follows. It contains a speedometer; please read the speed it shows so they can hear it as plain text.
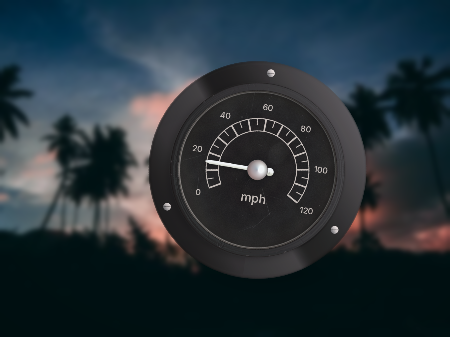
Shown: 15 mph
